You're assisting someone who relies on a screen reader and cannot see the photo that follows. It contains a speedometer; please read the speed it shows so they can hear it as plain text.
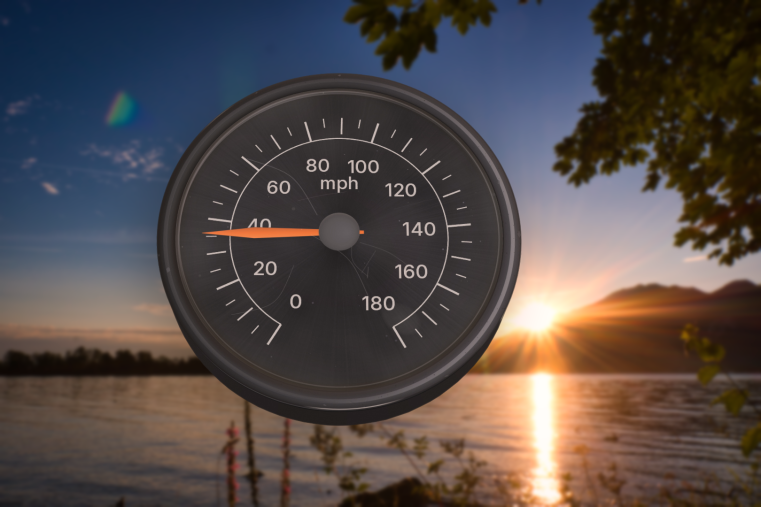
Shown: 35 mph
